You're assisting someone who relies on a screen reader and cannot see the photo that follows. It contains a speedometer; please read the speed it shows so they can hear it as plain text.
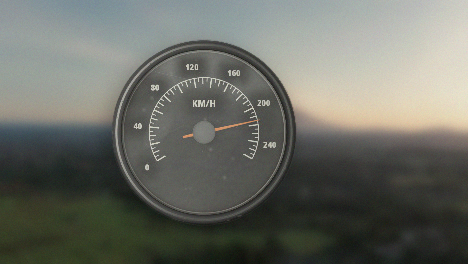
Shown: 215 km/h
